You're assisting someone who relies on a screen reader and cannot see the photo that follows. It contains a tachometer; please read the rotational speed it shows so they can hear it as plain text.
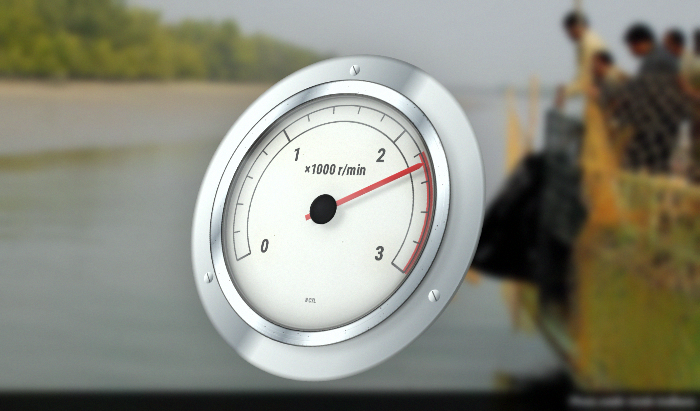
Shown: 2300 rpm
